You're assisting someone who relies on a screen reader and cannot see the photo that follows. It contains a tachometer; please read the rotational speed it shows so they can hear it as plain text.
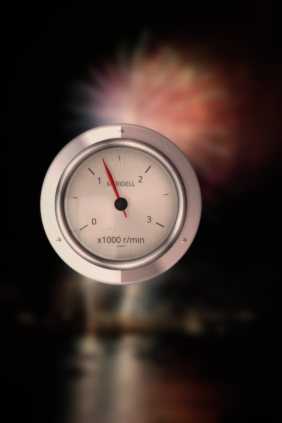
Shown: 1250 rpm
